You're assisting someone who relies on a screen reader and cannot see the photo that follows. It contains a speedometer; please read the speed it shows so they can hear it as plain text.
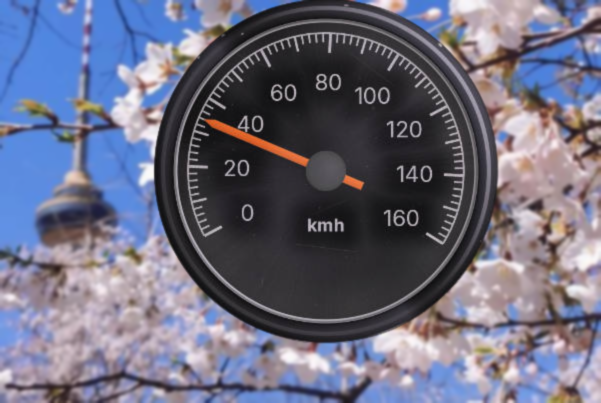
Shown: 34 km/h
